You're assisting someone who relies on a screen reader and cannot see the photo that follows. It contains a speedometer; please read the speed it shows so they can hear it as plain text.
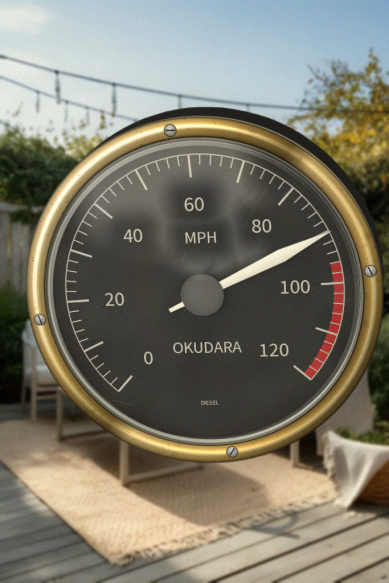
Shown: 90 mph
